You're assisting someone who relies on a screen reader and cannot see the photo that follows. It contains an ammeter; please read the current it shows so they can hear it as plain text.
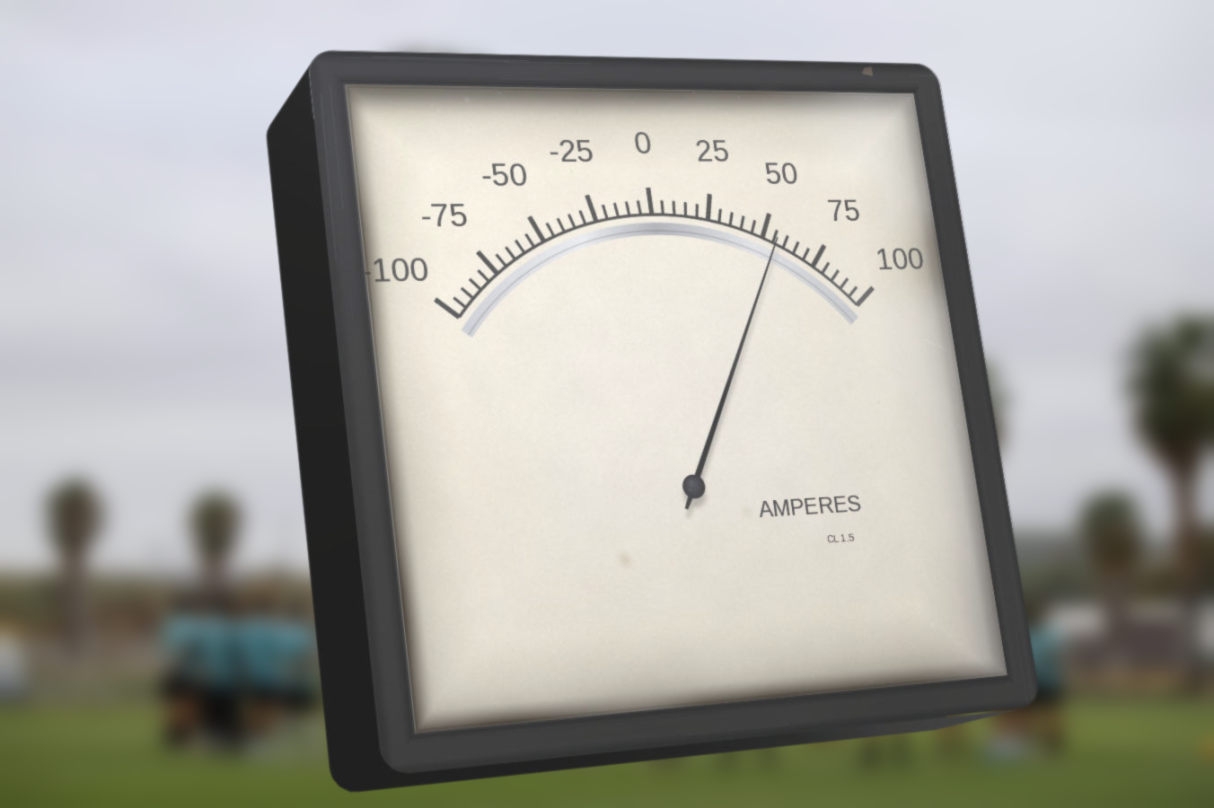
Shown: 55 A
